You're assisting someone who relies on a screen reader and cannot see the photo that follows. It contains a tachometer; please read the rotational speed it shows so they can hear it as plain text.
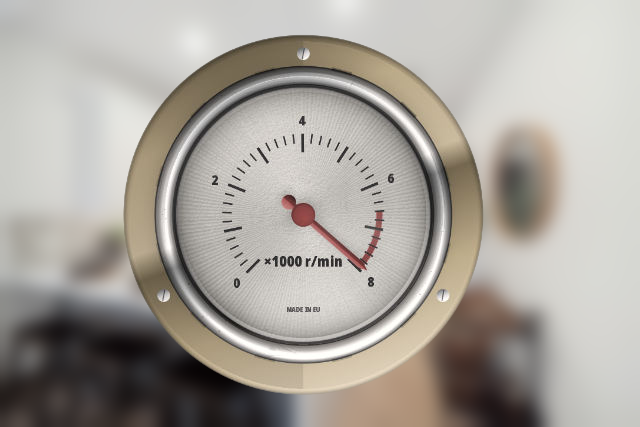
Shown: 7900 rpm
